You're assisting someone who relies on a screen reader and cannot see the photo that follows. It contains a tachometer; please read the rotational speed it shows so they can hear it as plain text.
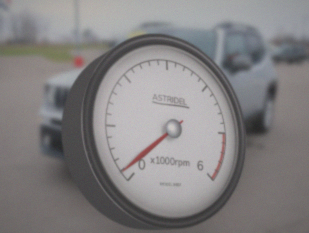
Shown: 200 rpm
